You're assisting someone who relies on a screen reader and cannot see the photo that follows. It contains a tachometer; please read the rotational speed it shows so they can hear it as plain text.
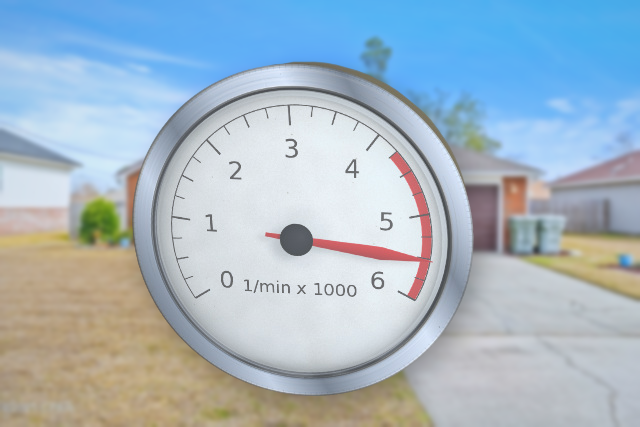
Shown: 5500 rpm
